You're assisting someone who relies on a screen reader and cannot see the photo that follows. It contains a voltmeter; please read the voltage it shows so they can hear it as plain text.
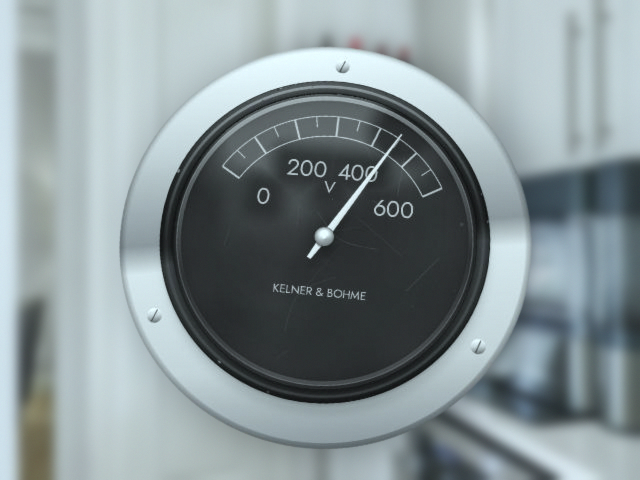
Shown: 450 V
